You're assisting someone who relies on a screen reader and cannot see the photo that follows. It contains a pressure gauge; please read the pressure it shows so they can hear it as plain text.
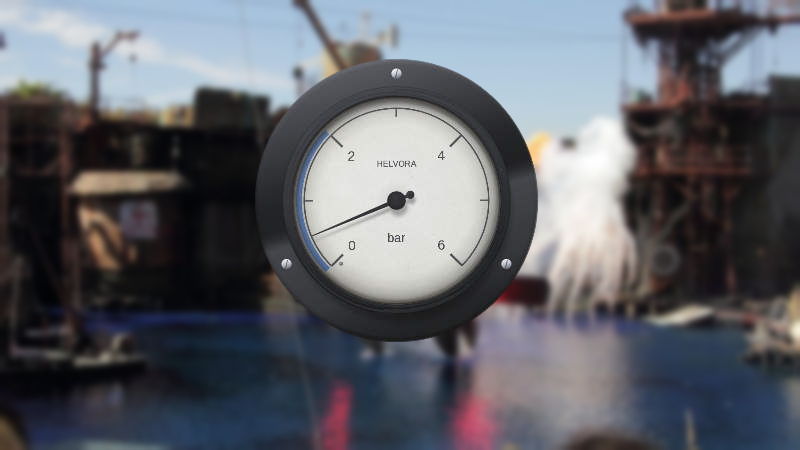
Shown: 0.5 bar
